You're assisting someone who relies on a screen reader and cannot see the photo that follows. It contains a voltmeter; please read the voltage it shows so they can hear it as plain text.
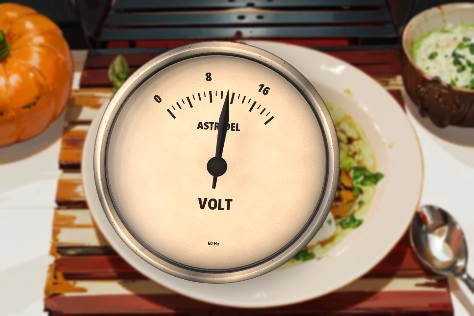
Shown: 11 V
